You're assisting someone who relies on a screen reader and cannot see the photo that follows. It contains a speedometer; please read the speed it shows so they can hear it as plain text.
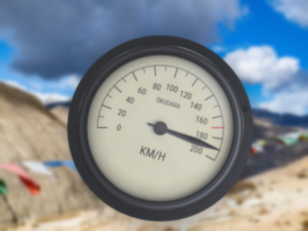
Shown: 190 km/h
